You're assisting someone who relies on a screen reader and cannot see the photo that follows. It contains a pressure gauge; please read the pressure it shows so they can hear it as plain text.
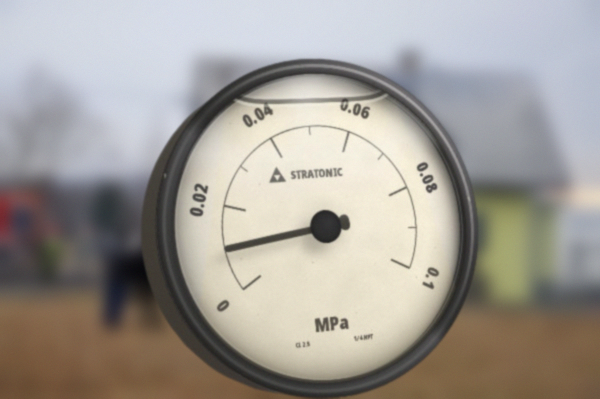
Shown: 0.01 MPa
